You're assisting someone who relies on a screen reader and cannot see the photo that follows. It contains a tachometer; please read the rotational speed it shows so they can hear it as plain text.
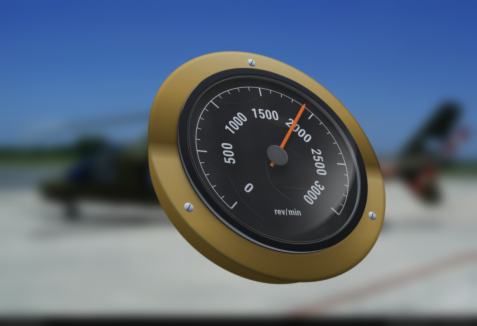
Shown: 1900 rpm
